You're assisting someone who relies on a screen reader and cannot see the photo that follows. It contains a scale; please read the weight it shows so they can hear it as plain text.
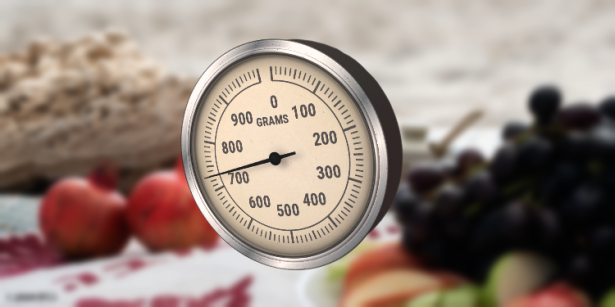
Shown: 730 g
